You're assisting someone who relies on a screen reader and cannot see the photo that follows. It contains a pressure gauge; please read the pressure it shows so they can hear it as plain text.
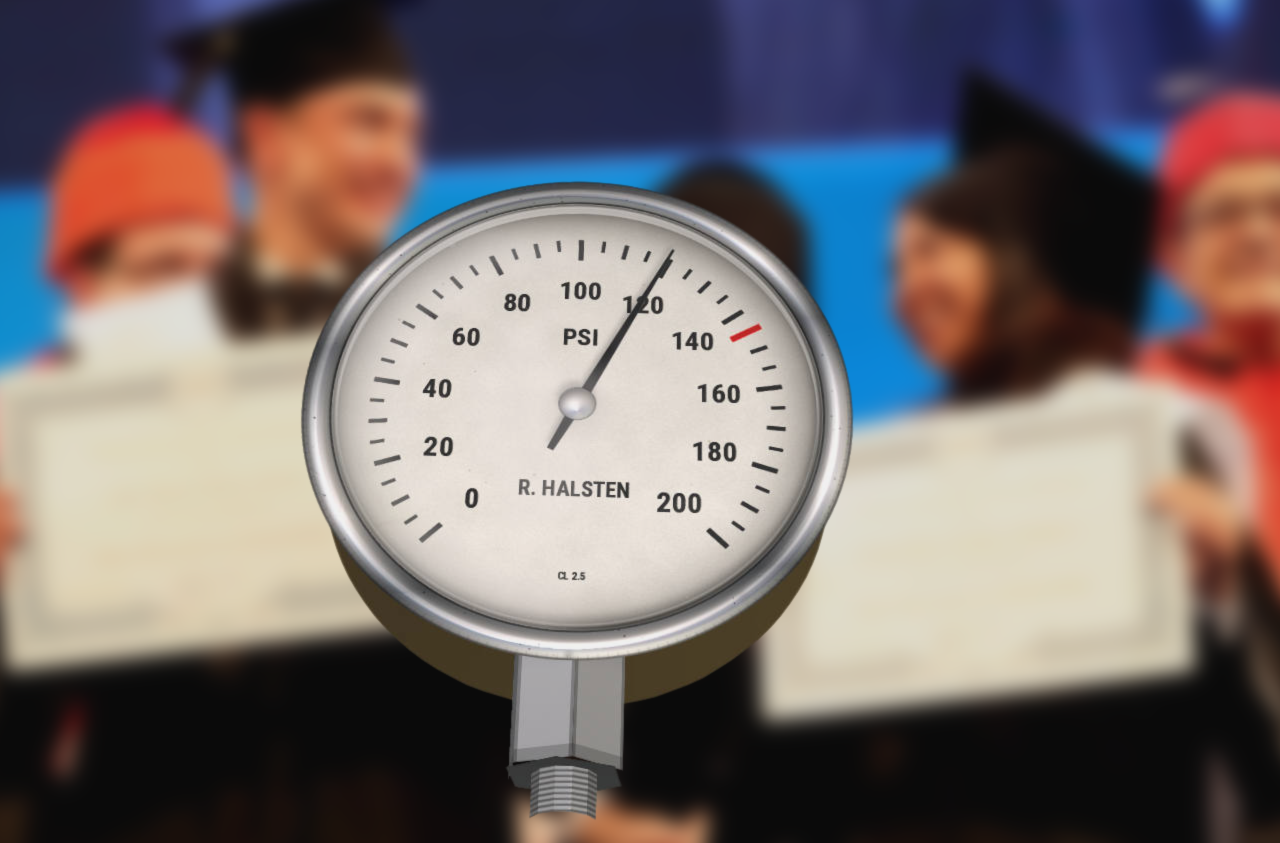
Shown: 120 psi
